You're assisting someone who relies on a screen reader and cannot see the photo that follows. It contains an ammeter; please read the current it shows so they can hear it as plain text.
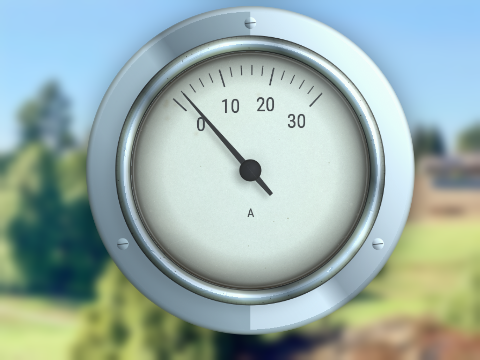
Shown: 2 A
